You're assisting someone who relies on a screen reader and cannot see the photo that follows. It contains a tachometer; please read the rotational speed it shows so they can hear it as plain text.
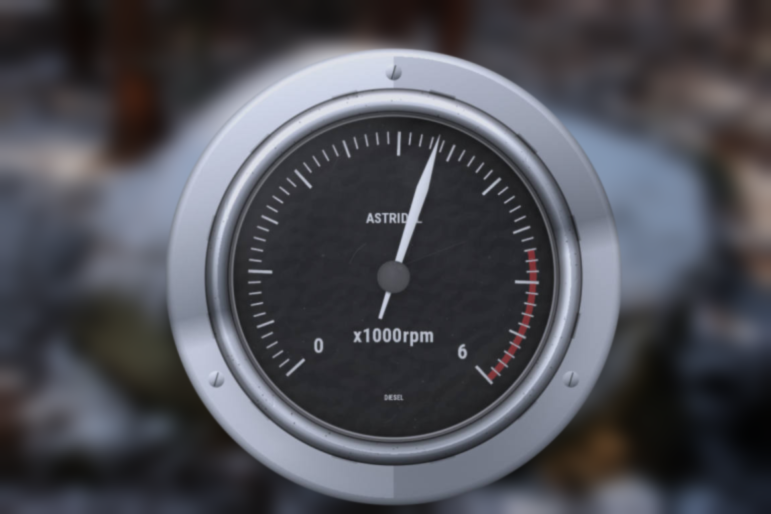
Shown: 3350 rpm
